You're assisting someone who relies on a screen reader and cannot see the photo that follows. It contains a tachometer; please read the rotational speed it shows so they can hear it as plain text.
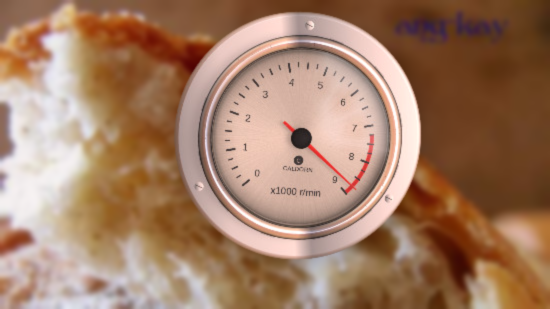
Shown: 8750 rpm
